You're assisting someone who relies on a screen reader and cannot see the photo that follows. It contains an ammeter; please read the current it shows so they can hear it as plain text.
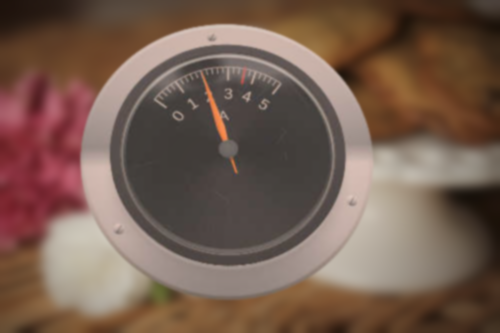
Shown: 2 A
